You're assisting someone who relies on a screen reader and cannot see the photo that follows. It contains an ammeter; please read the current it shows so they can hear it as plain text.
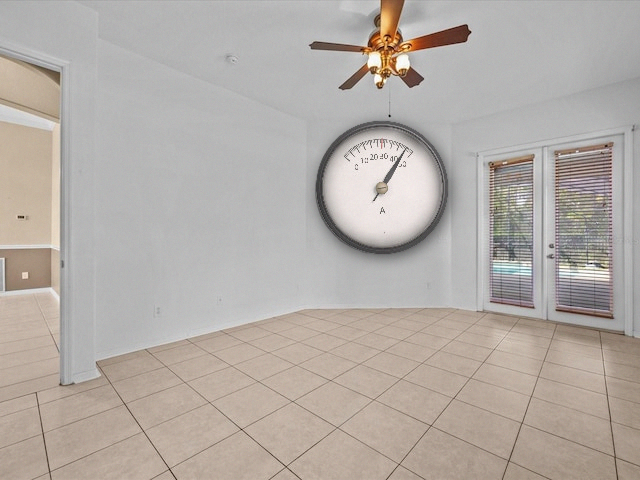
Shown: 45 A
